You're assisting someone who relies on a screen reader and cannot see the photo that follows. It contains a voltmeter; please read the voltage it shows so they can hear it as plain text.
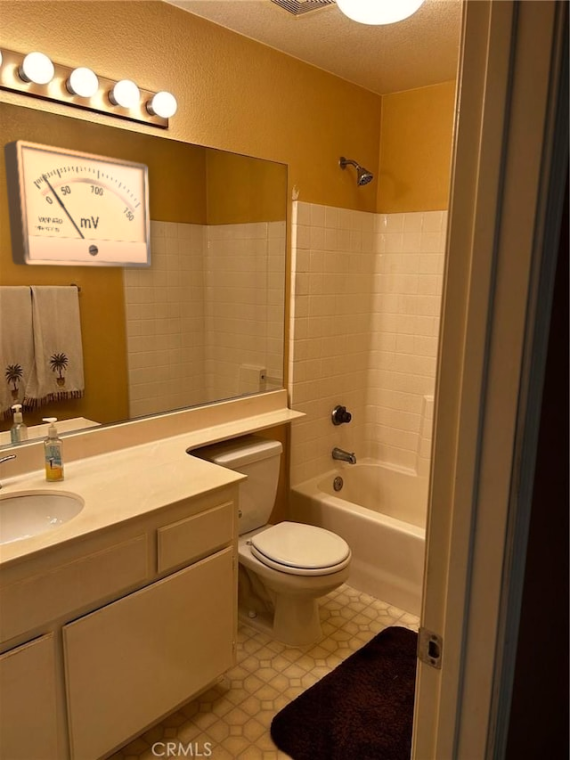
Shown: 25 mV
